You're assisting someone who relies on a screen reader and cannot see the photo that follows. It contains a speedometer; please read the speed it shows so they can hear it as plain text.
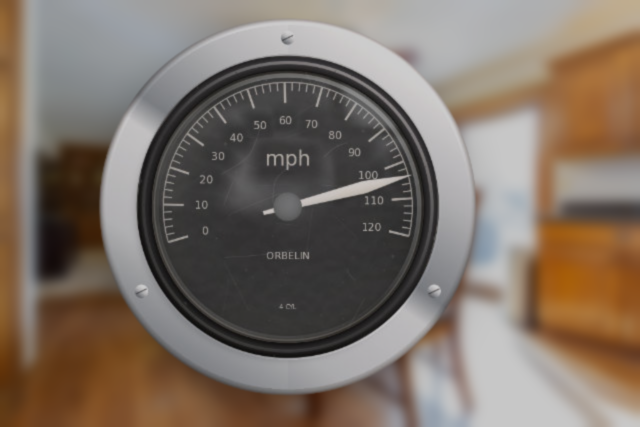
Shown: 104 mph
